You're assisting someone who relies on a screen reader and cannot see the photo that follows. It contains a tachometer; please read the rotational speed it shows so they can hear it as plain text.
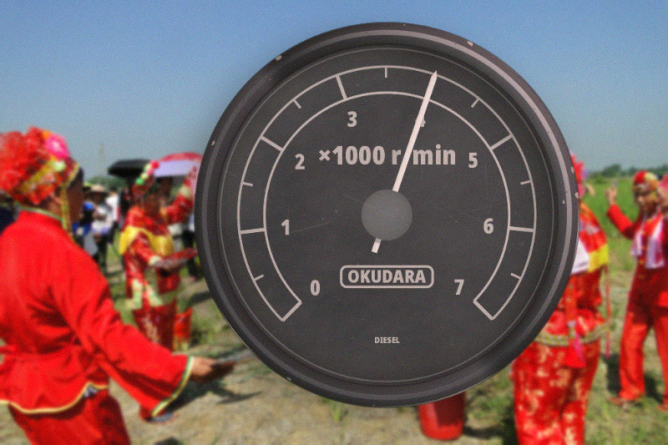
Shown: 4000 rpm
